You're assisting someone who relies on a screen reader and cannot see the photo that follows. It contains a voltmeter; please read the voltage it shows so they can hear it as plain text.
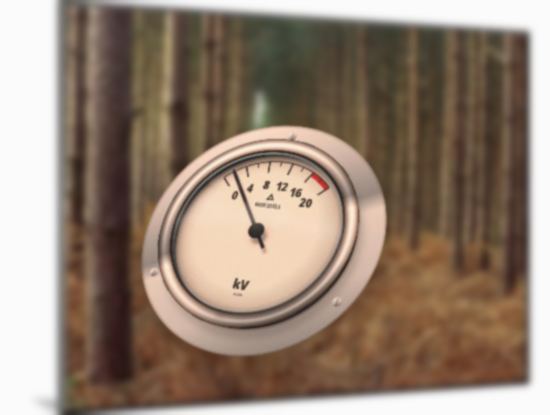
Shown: 2 kV
